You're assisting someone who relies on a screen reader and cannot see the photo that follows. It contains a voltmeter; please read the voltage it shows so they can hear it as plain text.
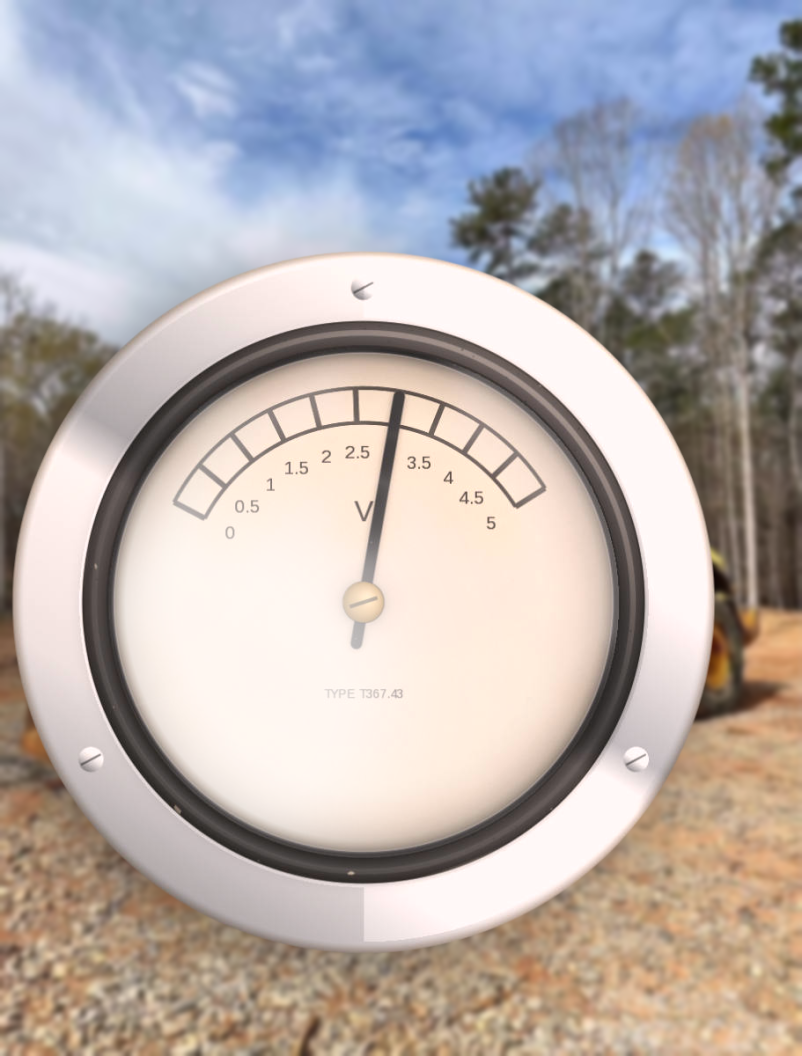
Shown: 3 V
